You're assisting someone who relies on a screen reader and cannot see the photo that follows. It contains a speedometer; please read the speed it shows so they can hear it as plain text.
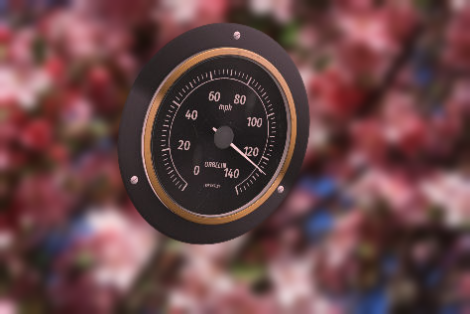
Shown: 126 mph
